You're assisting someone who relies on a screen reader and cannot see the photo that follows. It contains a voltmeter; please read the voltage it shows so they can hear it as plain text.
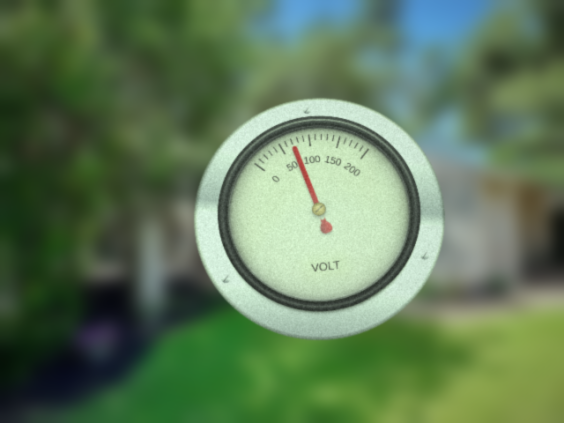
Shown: 70 V
